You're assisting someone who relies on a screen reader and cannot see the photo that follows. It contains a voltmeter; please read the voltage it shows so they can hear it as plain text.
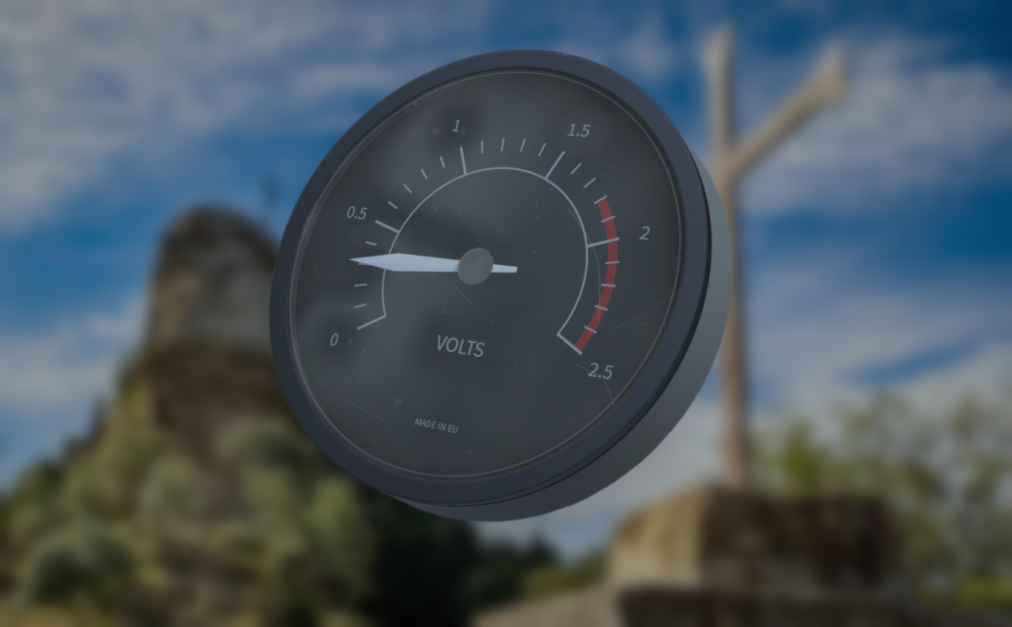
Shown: 0.3 V
